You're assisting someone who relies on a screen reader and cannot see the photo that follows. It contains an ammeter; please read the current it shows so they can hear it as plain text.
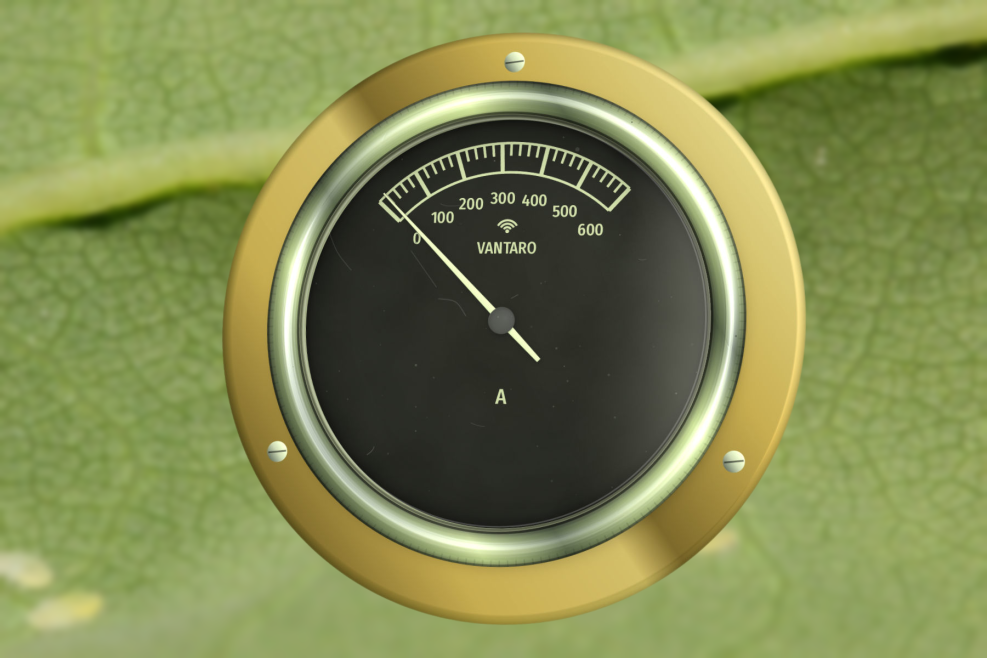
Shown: 20 A
